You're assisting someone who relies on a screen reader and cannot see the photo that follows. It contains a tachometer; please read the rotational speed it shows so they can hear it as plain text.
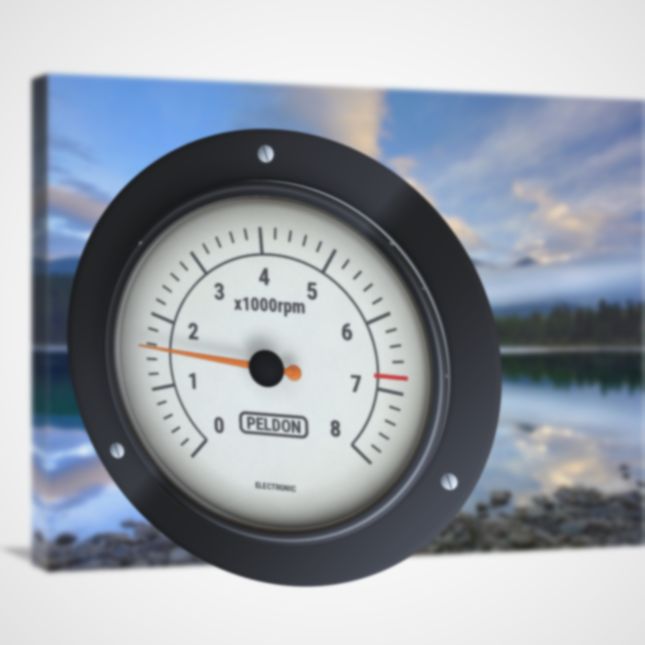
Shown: 1600 rpm
